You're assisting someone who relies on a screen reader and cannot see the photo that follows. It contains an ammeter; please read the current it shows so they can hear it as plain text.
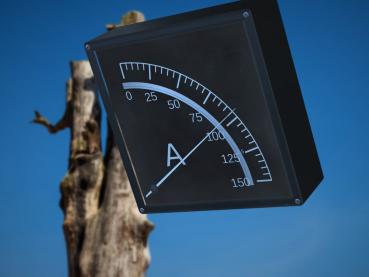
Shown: 95 A
